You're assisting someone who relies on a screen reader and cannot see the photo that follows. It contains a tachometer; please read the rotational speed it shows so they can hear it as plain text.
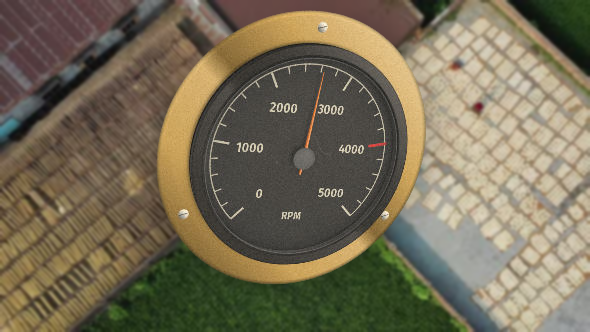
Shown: 2600 rpm
